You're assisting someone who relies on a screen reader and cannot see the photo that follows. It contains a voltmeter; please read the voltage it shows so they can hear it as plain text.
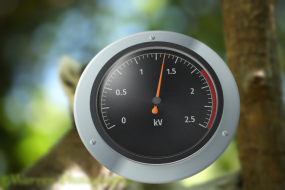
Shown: 1.35 kV
